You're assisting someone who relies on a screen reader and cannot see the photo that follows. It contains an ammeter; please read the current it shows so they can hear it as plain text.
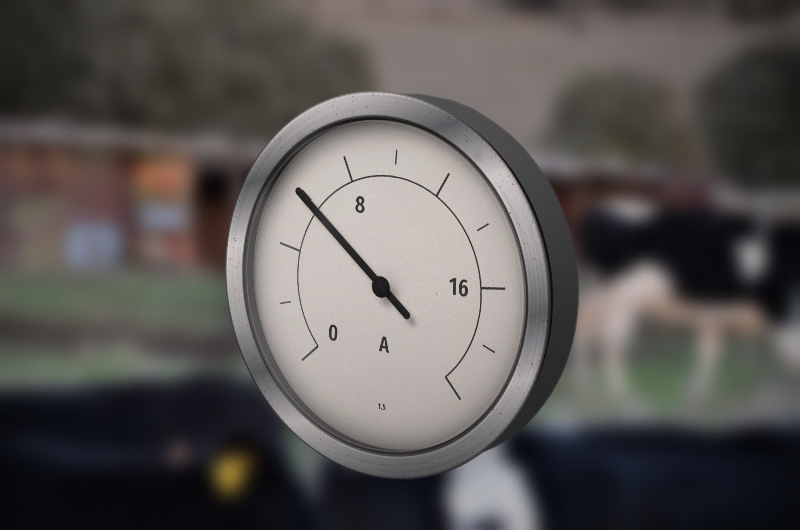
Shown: 6 A
